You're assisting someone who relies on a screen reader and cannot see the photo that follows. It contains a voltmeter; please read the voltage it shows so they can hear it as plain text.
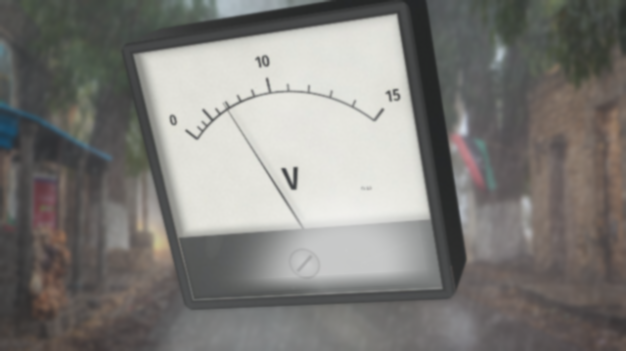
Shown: 7 V
